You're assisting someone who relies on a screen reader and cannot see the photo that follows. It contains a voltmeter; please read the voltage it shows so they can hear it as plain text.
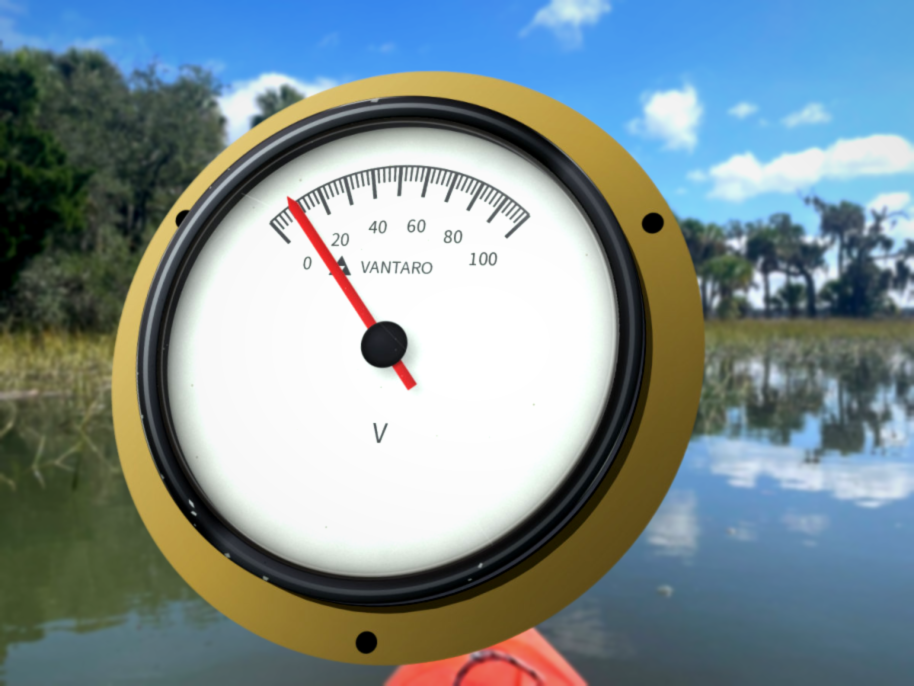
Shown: 10 V
